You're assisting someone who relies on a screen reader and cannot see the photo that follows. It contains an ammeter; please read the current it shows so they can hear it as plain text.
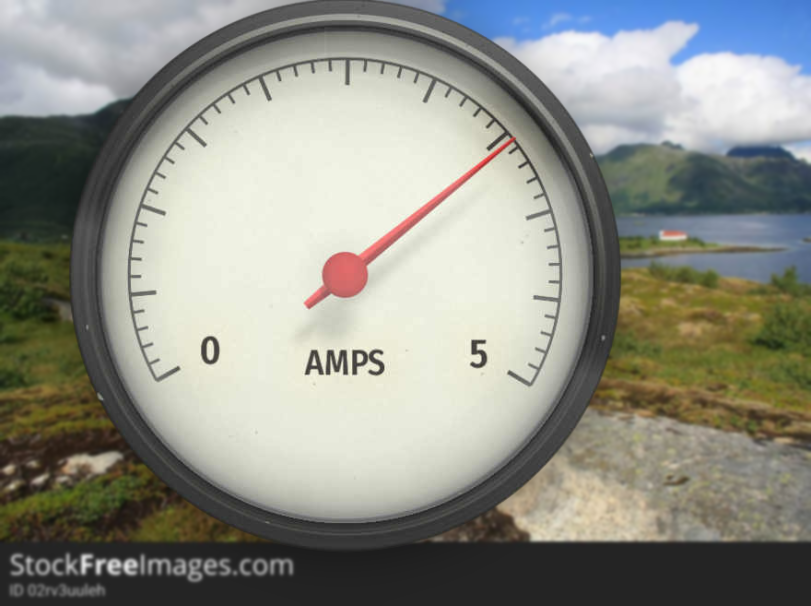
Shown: 3.55 A
